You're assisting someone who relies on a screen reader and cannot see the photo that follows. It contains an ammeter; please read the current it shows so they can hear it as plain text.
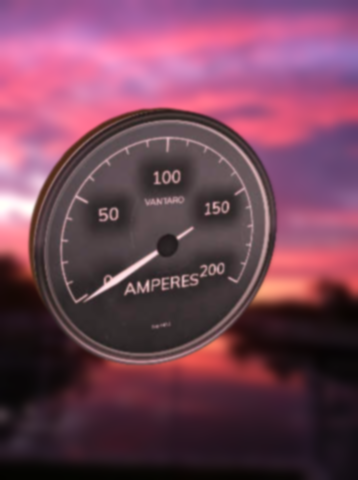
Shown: 0 A
